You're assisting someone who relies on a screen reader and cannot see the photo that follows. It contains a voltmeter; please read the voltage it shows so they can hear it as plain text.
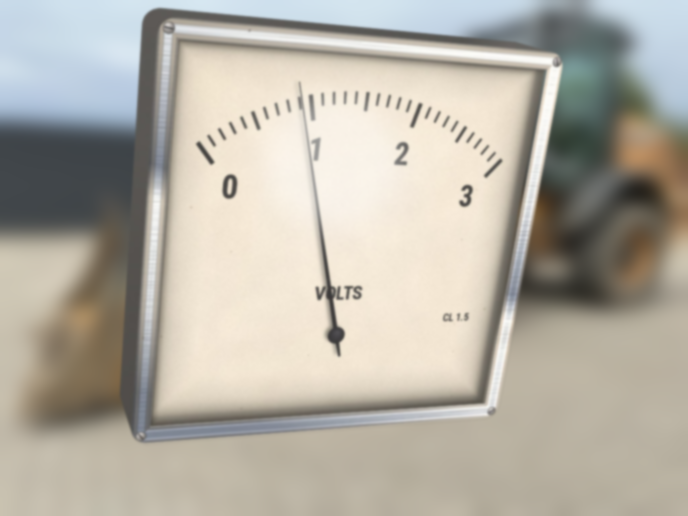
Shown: 0.9 V
